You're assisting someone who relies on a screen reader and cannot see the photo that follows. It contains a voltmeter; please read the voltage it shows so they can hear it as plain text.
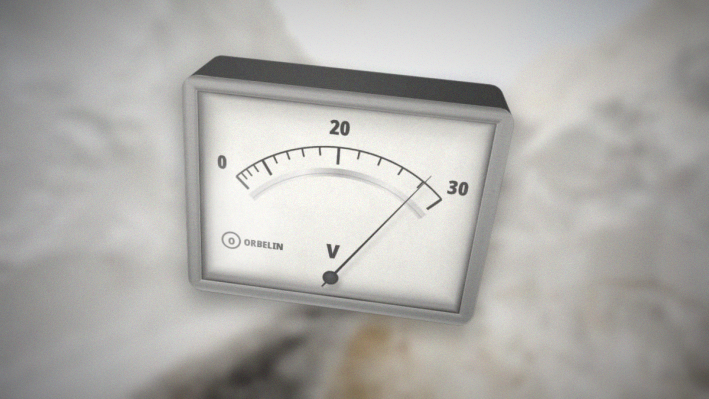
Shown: 28 V
